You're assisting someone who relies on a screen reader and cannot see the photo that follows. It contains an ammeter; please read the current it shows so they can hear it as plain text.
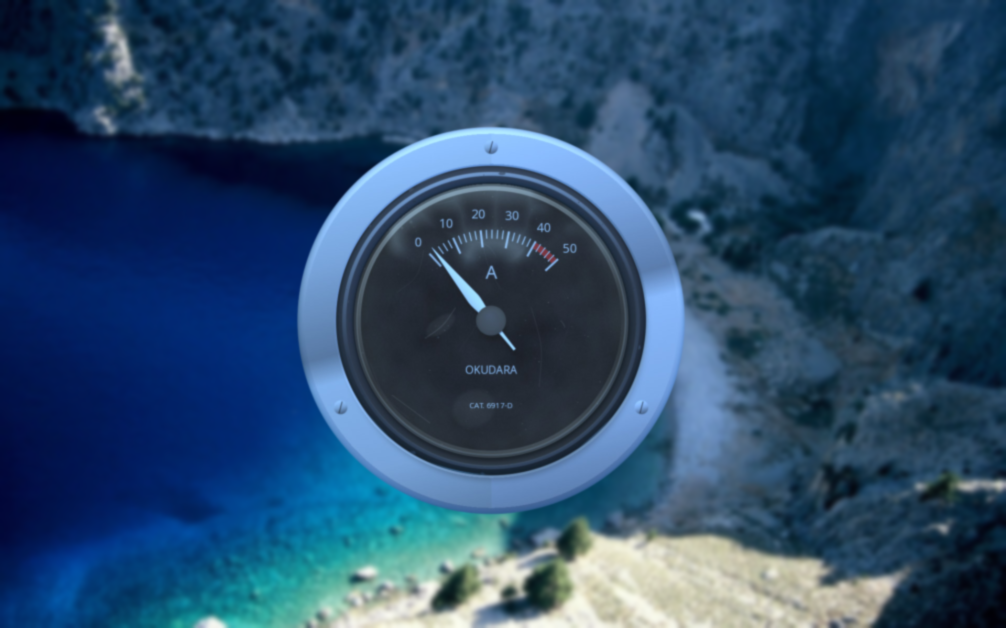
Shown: 2 A
